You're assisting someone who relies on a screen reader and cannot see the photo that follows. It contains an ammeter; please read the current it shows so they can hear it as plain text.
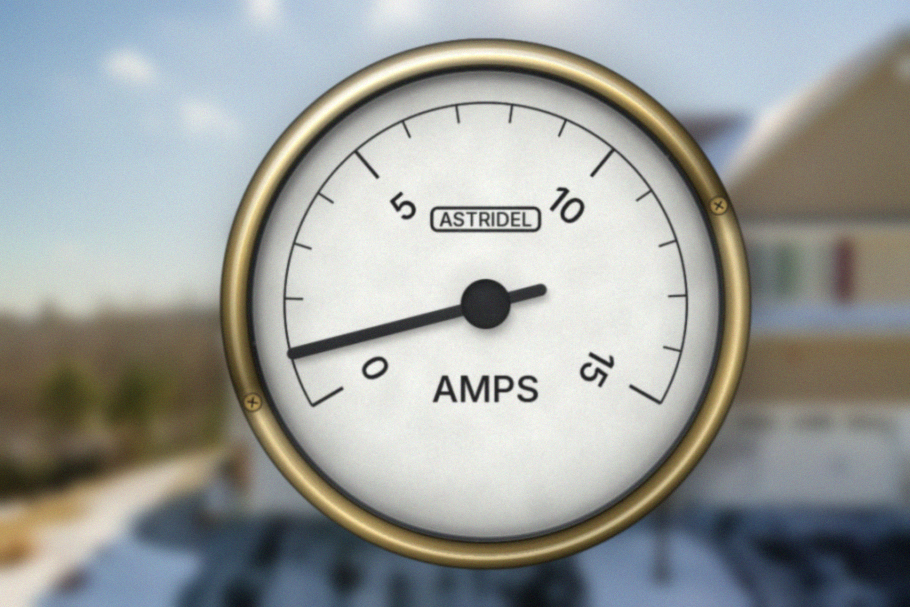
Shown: 1 A
